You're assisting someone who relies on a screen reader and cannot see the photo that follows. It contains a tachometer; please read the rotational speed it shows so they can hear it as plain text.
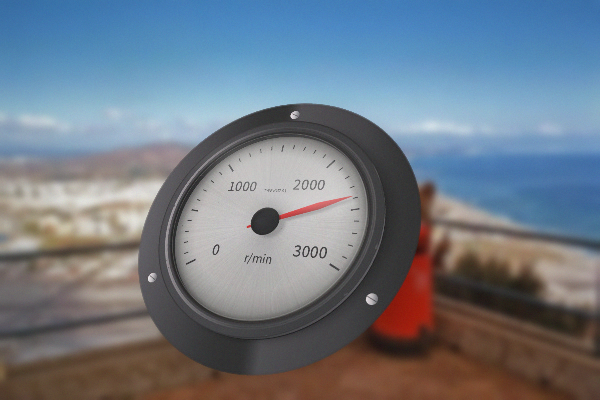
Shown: 2400 rpm
